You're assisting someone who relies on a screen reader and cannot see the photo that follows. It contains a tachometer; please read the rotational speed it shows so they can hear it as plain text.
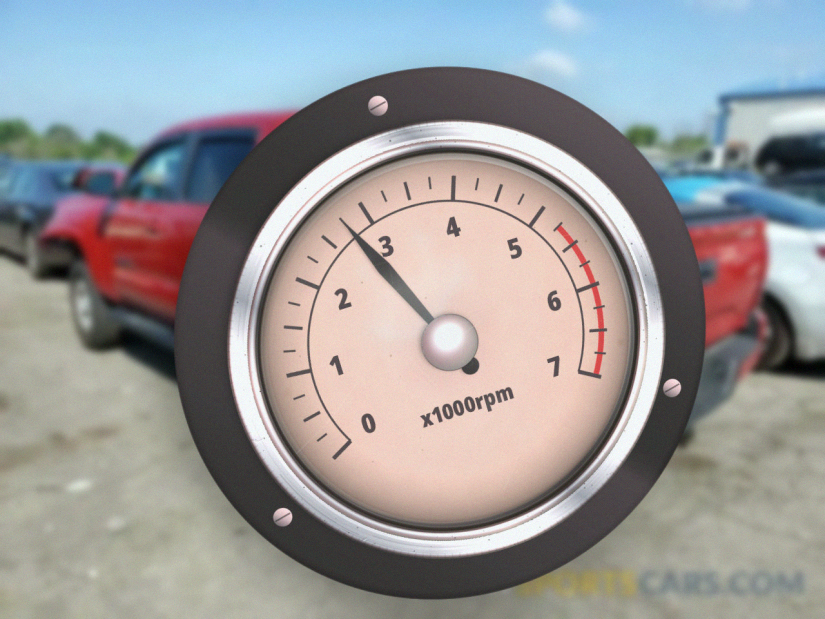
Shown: 2750 rpm
